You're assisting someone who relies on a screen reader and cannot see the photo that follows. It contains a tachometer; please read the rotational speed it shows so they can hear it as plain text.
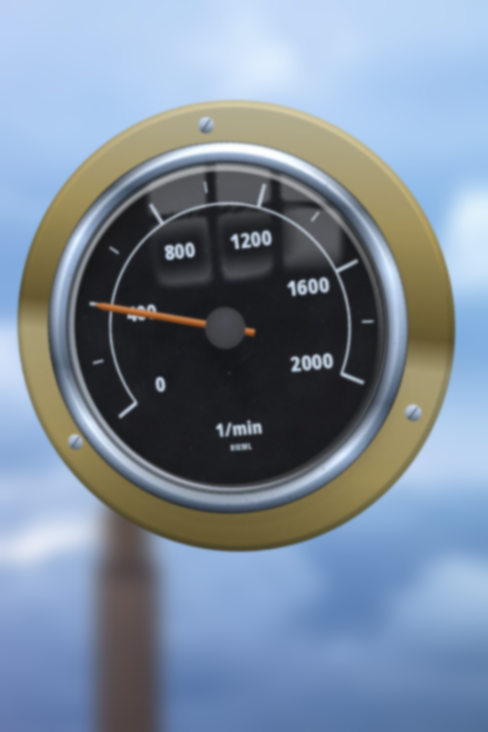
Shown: 400 rpm
